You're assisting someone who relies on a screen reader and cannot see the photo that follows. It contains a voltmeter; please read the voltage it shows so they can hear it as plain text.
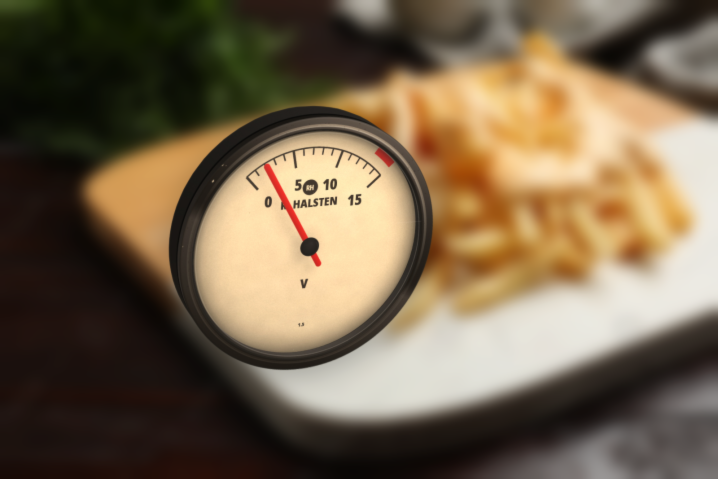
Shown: 2 V
